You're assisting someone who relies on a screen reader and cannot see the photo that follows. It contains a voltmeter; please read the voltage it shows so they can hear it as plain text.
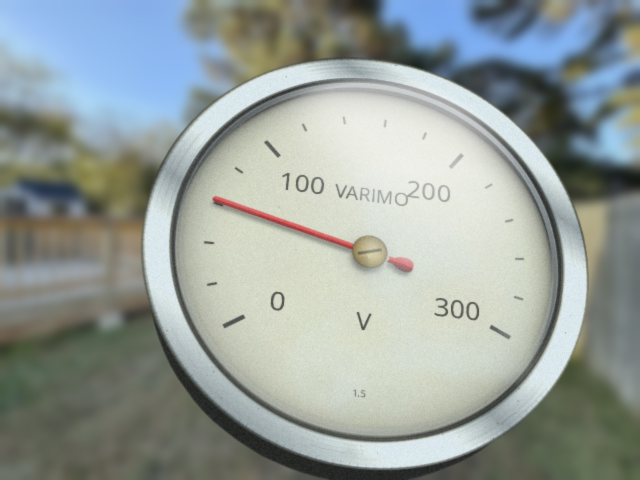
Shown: 60 V
